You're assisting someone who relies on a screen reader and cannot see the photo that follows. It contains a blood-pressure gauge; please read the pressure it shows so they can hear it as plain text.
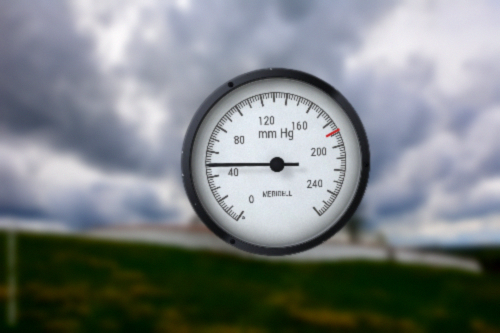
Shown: 50 mmHg
